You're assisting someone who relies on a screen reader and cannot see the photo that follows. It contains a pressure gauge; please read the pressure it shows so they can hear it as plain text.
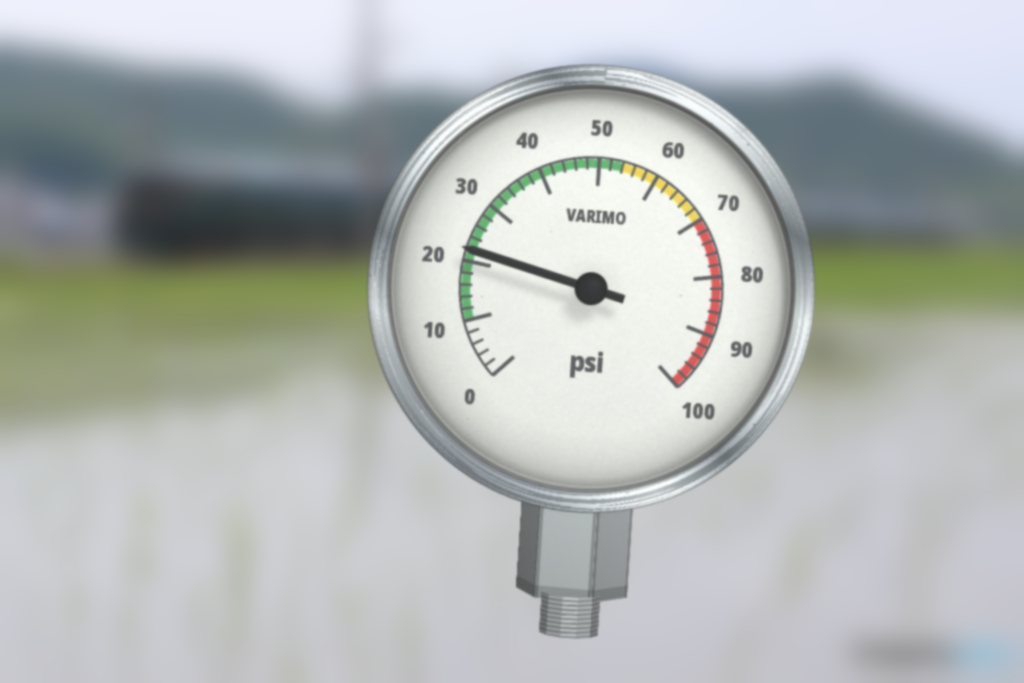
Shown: 22 psi
